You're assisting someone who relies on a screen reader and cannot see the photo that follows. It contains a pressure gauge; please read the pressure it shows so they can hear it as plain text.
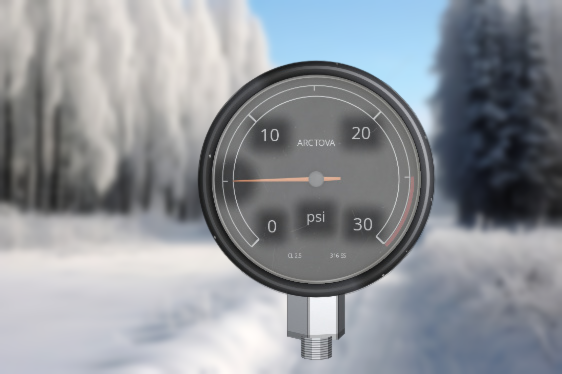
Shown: 5 psi
